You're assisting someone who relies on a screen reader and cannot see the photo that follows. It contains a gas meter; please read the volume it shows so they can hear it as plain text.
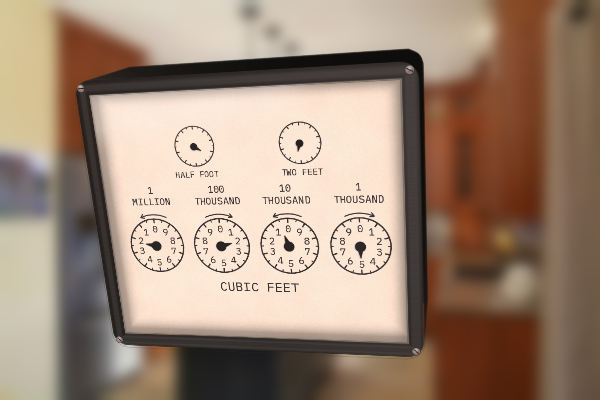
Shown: 220500 ft³
